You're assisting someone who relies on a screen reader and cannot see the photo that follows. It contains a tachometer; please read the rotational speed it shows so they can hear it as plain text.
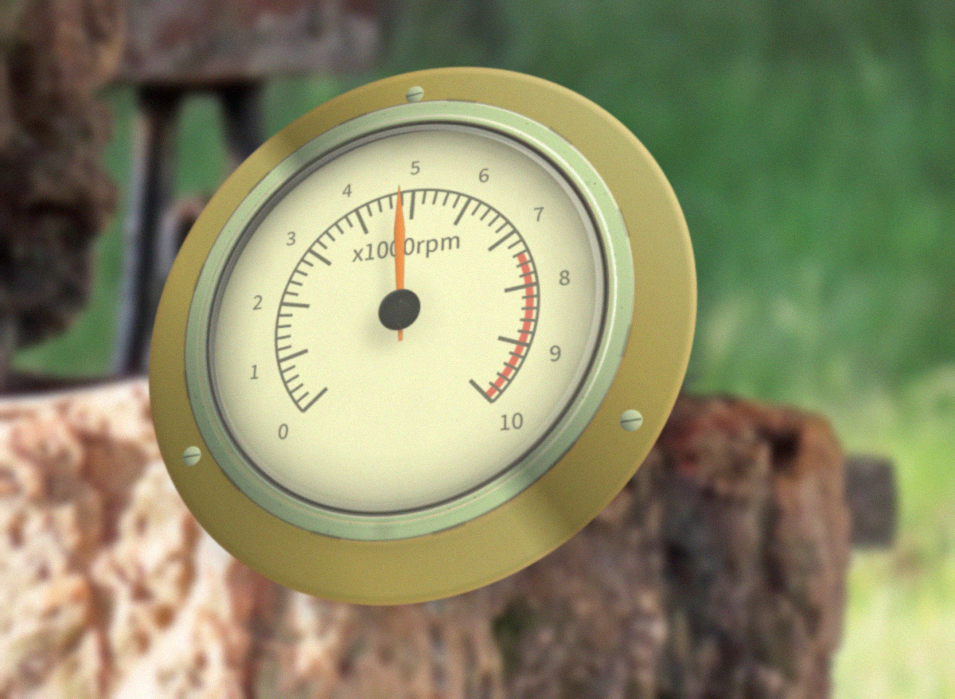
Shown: 4800 rpm
